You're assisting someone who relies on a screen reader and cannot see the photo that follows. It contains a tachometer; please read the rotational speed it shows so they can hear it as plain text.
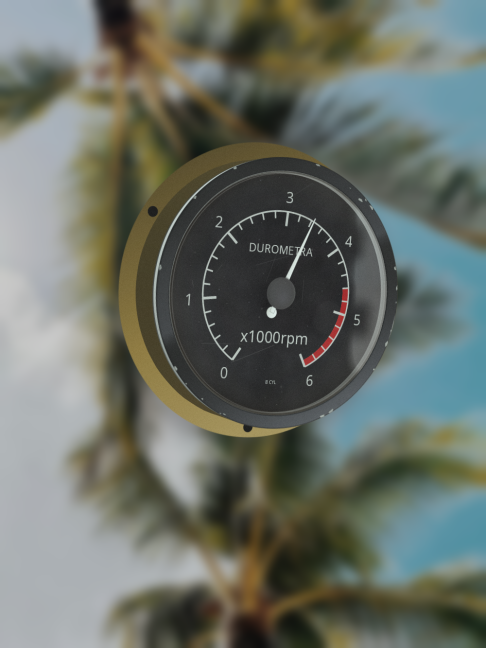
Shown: 3400 rpm
